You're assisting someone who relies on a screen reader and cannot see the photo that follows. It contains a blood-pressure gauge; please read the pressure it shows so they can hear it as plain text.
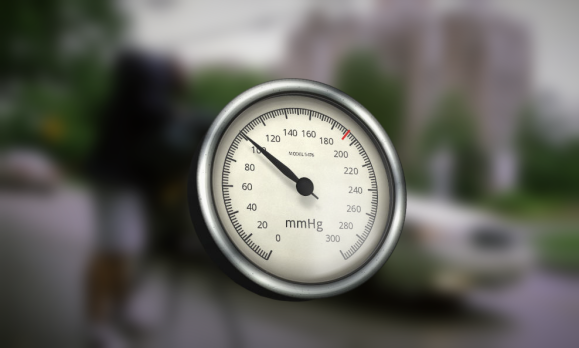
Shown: 100 mmHg
